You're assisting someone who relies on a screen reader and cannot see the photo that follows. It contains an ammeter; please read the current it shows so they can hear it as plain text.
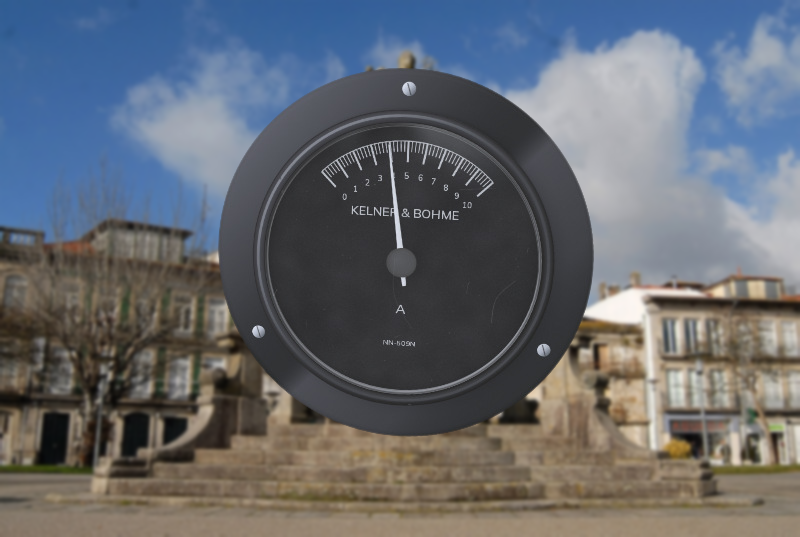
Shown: 4 A
